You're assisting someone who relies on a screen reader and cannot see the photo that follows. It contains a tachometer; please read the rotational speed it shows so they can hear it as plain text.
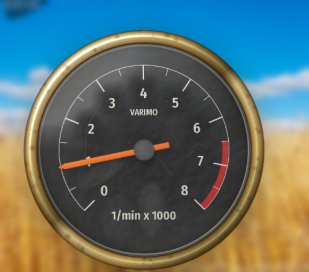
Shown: 1000 rpm
